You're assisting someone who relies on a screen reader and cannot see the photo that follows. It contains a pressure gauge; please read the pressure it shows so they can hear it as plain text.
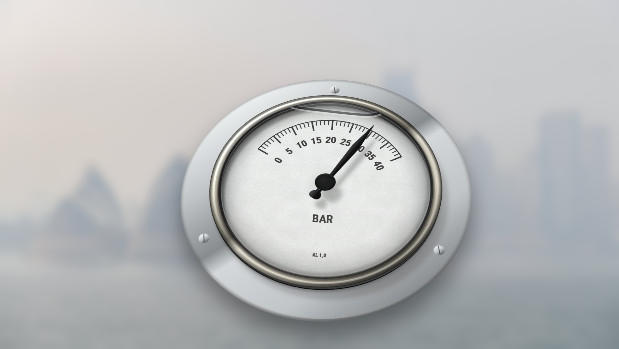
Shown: 30 bar
